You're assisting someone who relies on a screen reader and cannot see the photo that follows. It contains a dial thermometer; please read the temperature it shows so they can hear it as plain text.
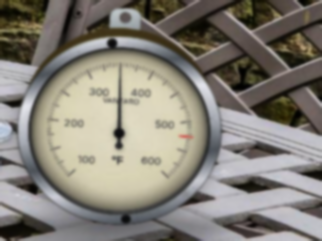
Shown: 350 °F
